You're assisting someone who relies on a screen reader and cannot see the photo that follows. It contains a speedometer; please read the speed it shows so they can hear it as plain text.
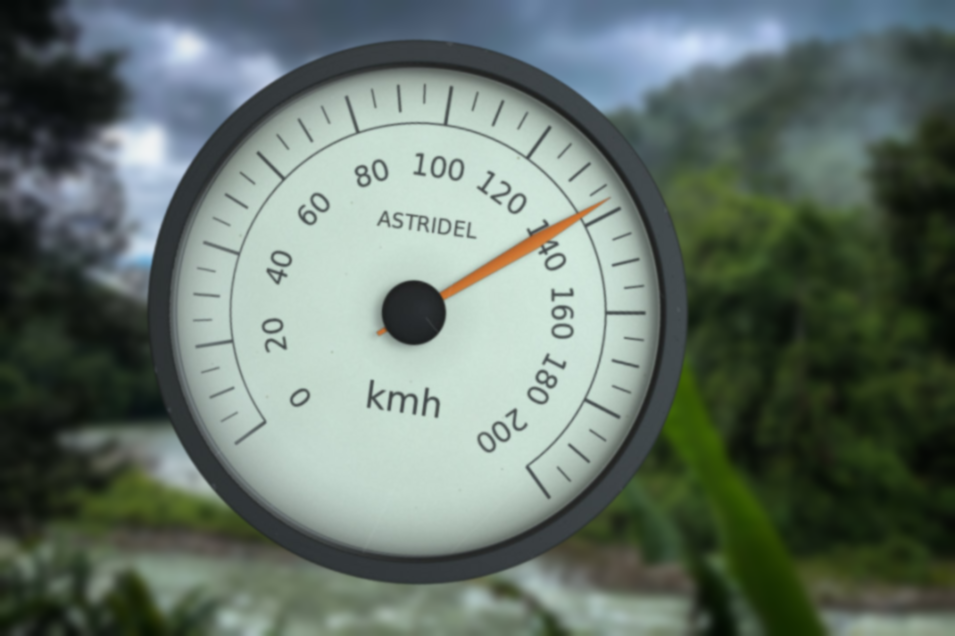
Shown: 137.5 km/h
